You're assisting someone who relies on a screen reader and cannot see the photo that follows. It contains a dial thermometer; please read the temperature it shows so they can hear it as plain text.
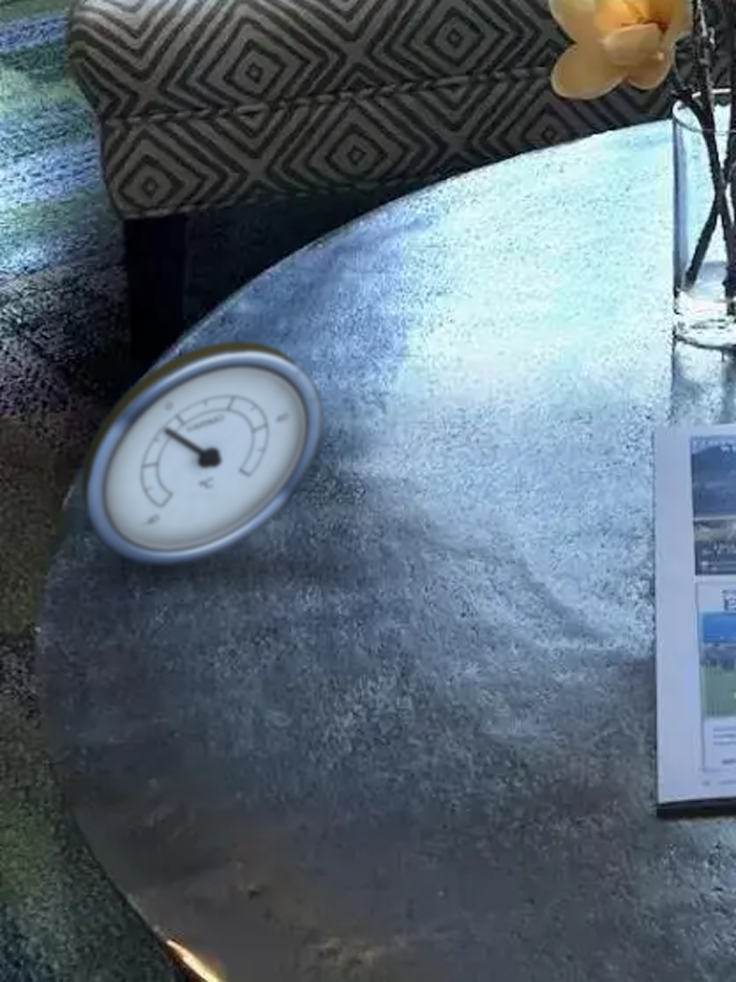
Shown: -5 °C
